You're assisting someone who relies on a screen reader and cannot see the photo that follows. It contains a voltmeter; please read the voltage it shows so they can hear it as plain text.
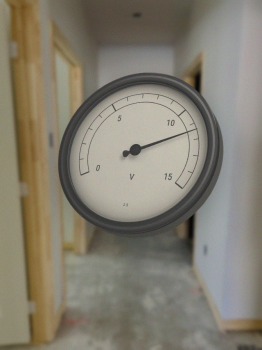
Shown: 11.5 V
